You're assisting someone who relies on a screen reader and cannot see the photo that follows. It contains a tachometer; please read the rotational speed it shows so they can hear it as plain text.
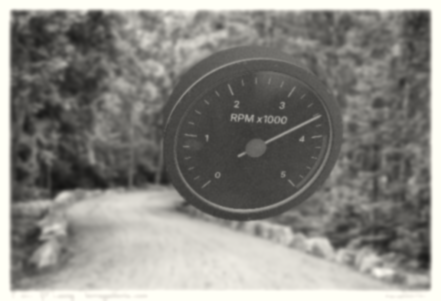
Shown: 3600 rpm
